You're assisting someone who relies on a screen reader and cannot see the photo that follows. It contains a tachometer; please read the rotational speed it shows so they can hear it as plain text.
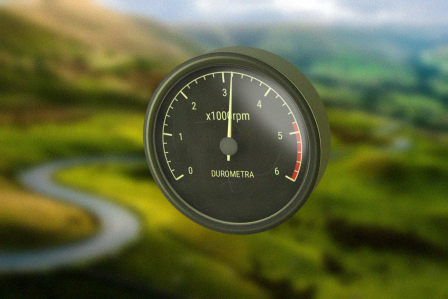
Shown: 3200 rpm
